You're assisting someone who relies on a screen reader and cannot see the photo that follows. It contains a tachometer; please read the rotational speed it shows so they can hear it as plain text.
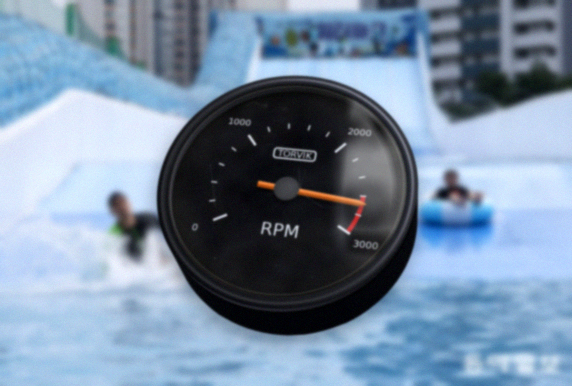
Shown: 2700 rpm
